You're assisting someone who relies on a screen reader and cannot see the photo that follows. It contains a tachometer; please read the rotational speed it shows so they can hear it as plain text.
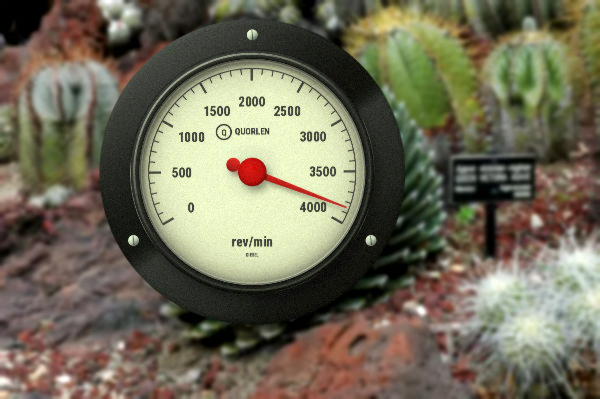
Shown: 3850 rpm
